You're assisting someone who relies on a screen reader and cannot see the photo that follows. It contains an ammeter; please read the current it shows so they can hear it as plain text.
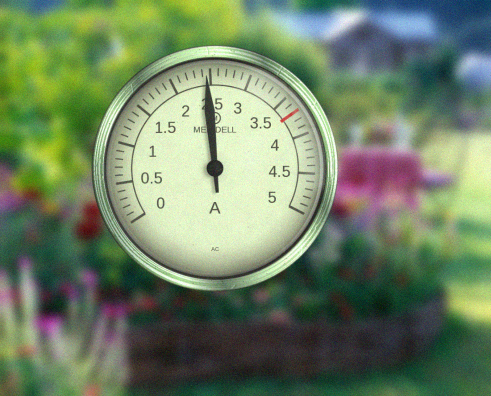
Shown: 2.45 A
